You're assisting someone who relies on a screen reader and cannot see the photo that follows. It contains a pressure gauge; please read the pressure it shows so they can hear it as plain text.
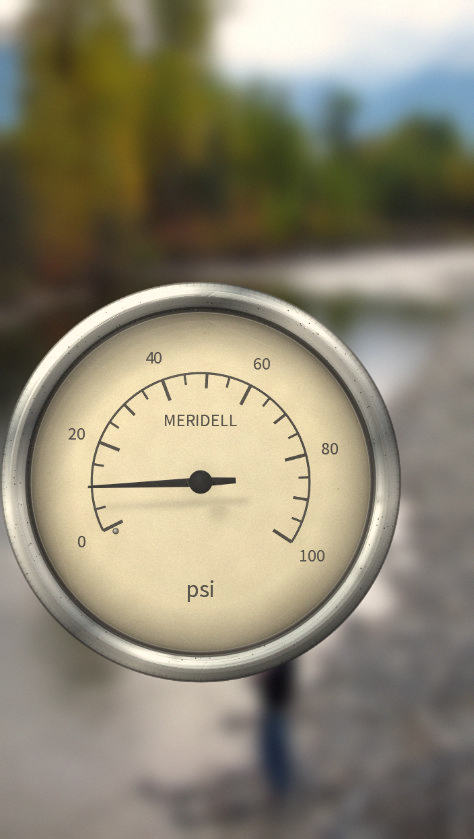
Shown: 10 psi
